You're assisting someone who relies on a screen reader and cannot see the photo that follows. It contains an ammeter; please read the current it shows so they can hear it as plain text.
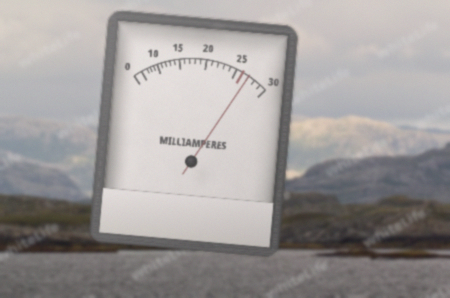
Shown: 27 mA
